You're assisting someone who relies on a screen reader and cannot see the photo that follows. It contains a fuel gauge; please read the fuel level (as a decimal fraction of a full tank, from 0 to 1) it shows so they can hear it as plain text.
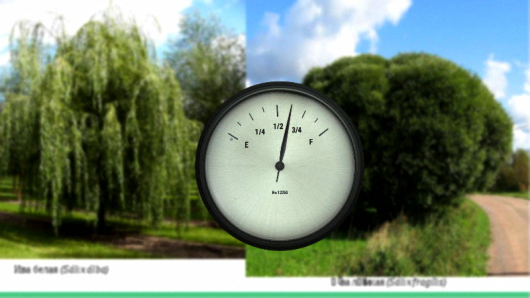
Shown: 0.625
